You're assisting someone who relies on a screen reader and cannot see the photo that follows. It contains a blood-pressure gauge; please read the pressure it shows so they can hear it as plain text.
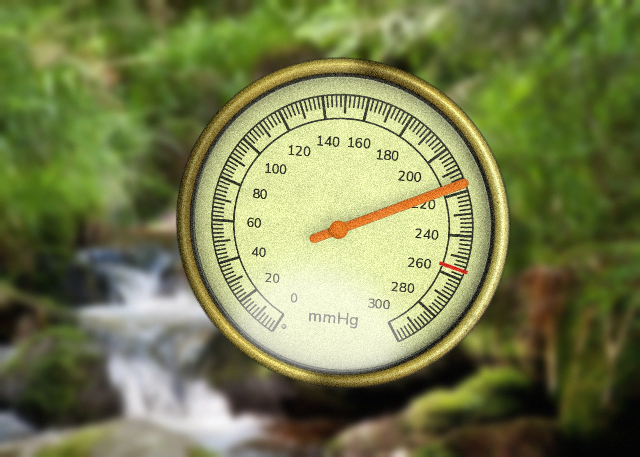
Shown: 216 mmHg
